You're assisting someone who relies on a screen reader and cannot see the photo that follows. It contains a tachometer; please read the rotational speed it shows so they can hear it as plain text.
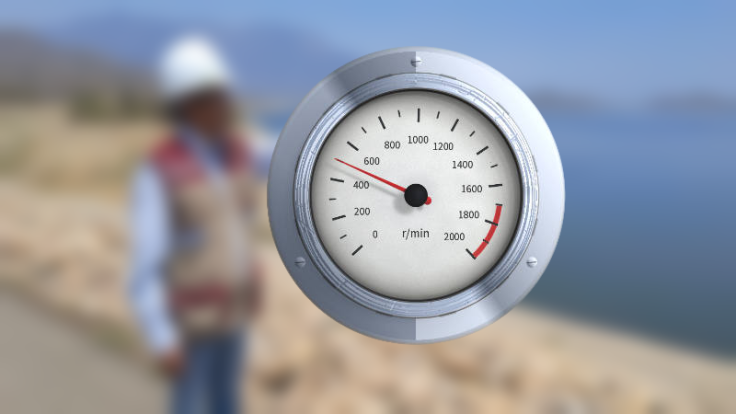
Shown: 500 rpm
